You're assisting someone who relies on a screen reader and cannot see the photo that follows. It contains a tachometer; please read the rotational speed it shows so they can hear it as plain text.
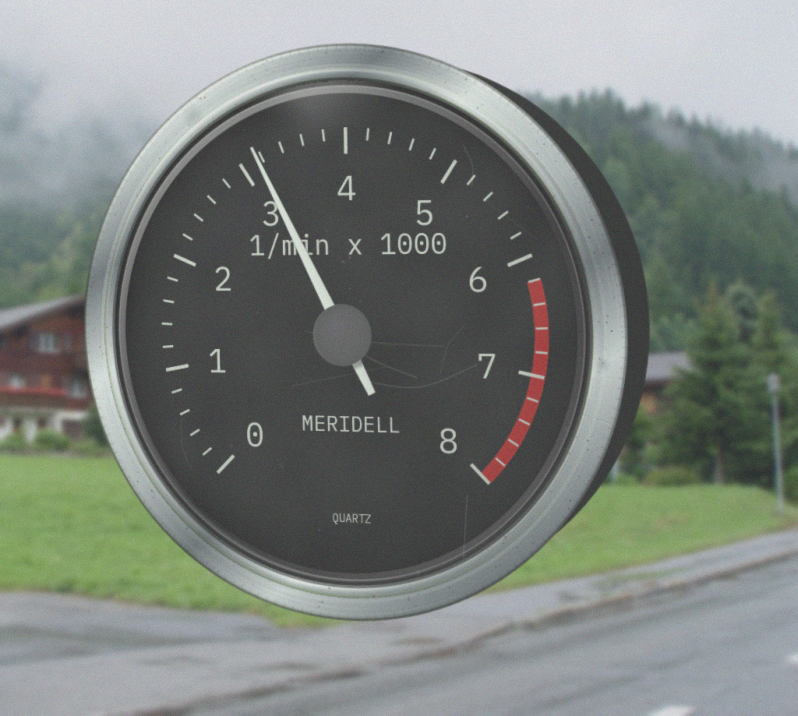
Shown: 3200 rpm
